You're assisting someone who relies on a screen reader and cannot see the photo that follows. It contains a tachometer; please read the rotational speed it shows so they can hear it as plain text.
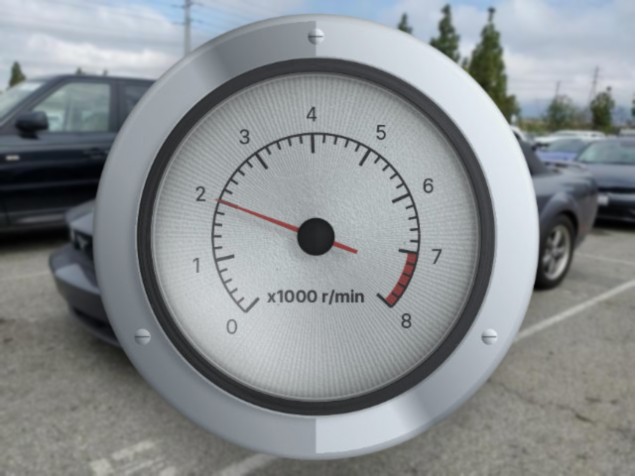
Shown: 2000 rpm
